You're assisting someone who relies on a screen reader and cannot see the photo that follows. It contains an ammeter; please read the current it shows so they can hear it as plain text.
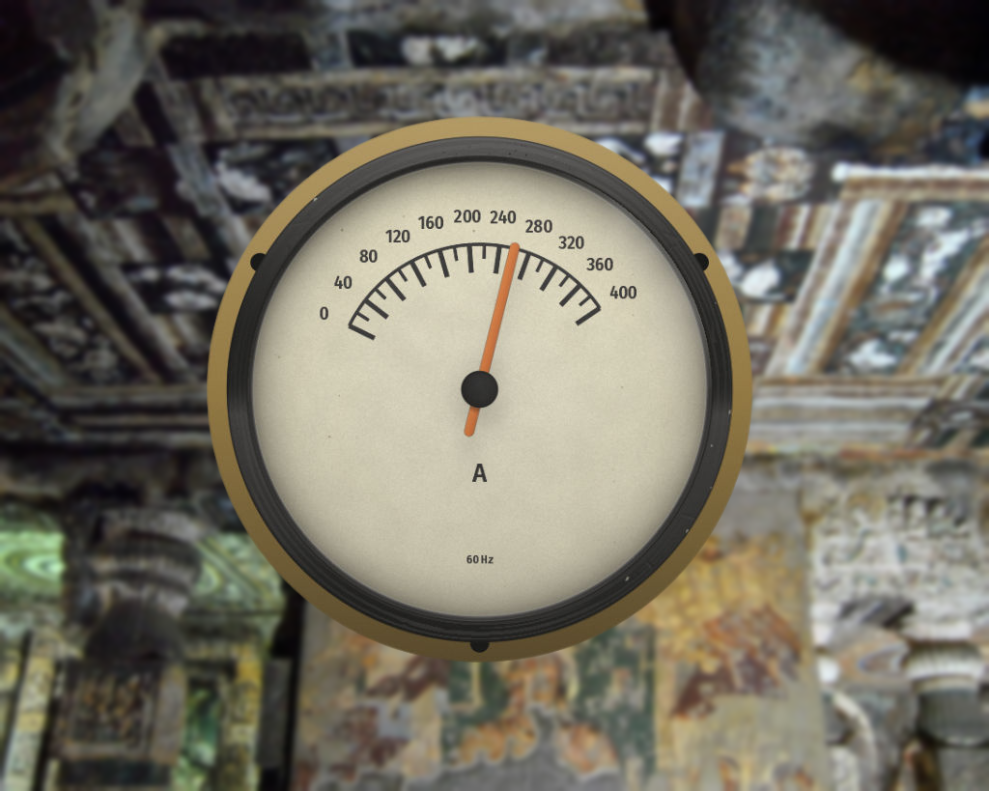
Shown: 260 A
